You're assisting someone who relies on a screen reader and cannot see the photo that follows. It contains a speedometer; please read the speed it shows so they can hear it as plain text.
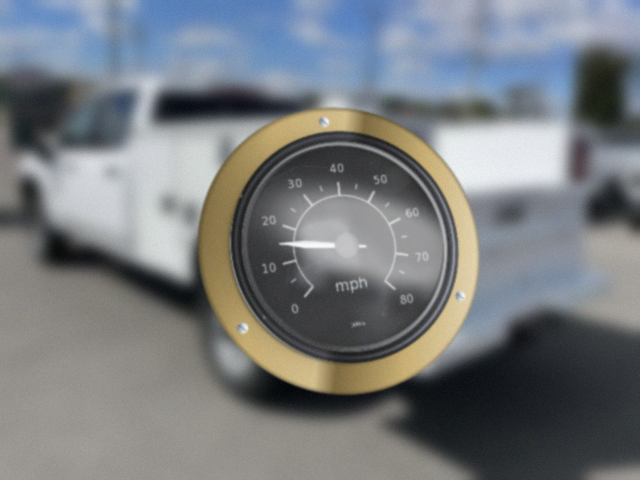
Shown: 15 mph
